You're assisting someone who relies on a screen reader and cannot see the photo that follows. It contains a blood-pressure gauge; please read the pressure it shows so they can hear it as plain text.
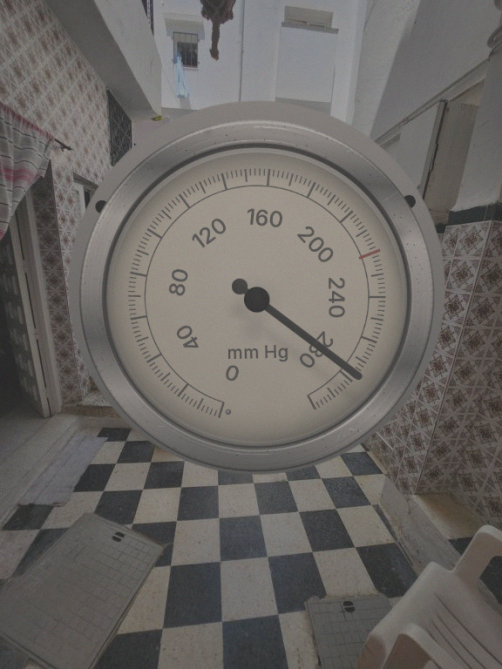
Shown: 276 mmHg
